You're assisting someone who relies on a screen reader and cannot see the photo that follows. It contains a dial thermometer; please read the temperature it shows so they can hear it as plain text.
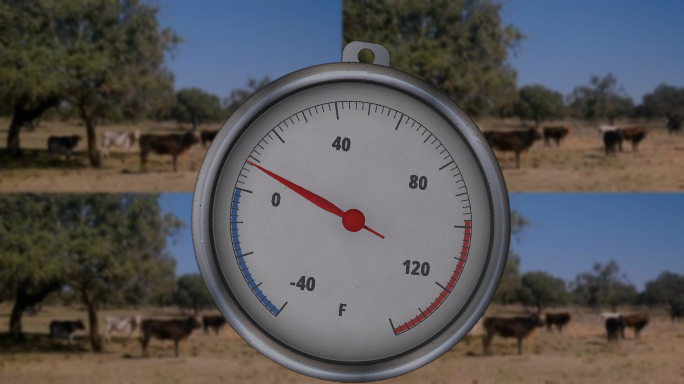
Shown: 8 °F
